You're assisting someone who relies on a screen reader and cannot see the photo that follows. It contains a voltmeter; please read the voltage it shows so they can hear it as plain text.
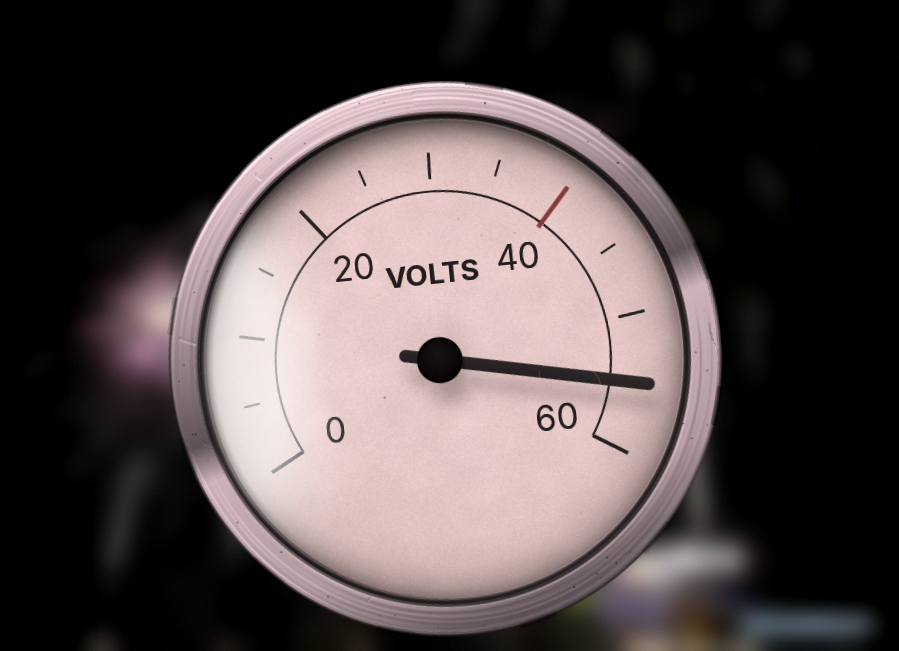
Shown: 55 V
